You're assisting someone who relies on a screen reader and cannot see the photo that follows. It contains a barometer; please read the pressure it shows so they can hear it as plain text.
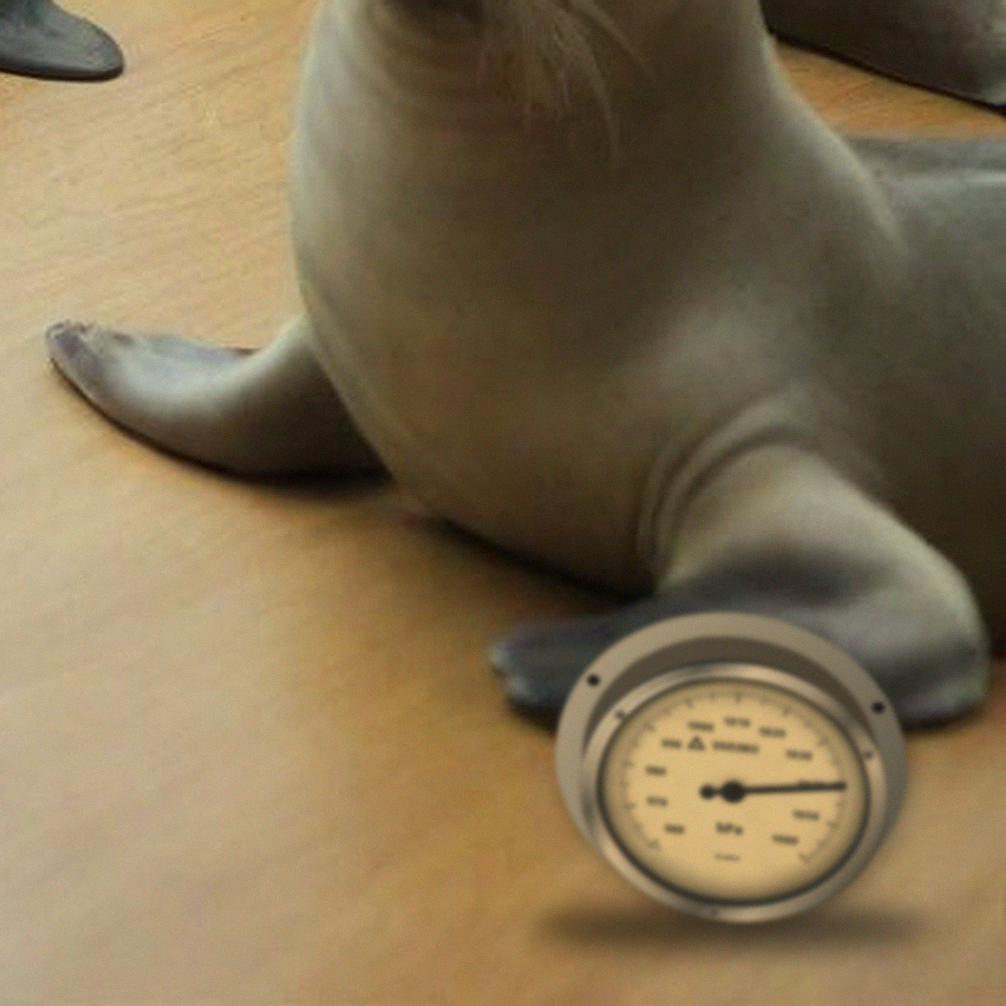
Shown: 1040 hPa
